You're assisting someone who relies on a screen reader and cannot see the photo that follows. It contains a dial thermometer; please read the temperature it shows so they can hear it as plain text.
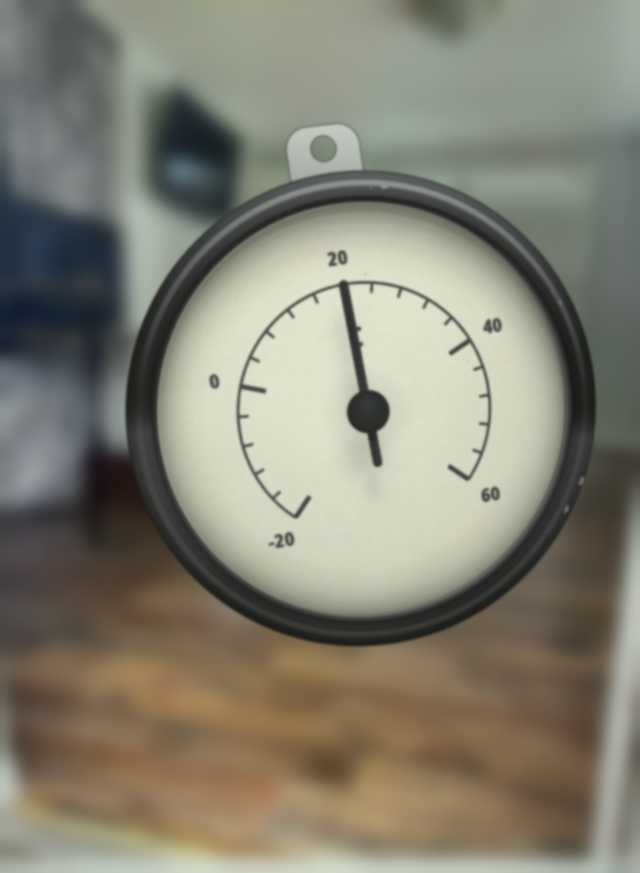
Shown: 20 °C
